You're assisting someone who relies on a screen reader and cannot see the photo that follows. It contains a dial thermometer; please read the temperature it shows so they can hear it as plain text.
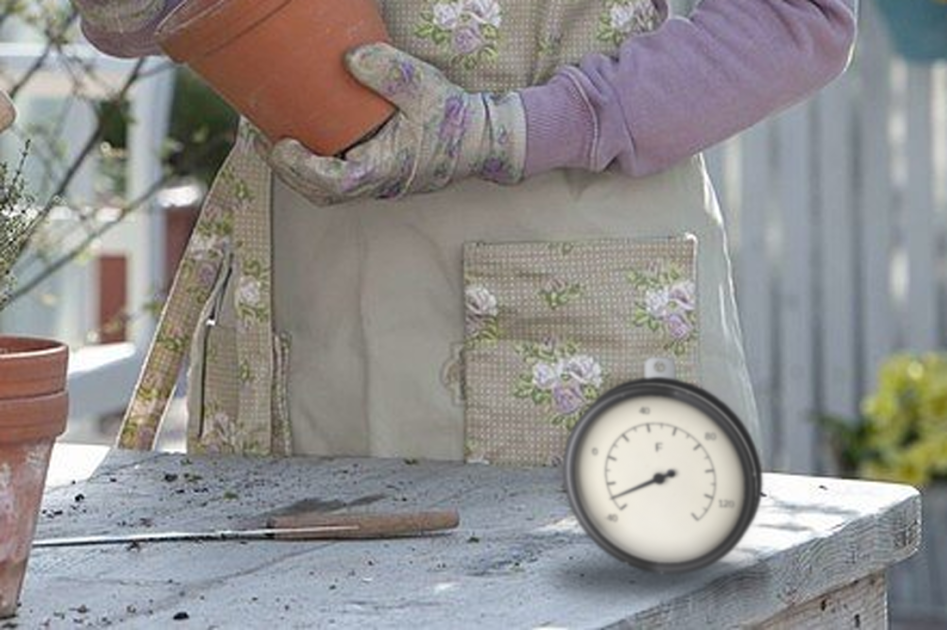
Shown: -30 °F
